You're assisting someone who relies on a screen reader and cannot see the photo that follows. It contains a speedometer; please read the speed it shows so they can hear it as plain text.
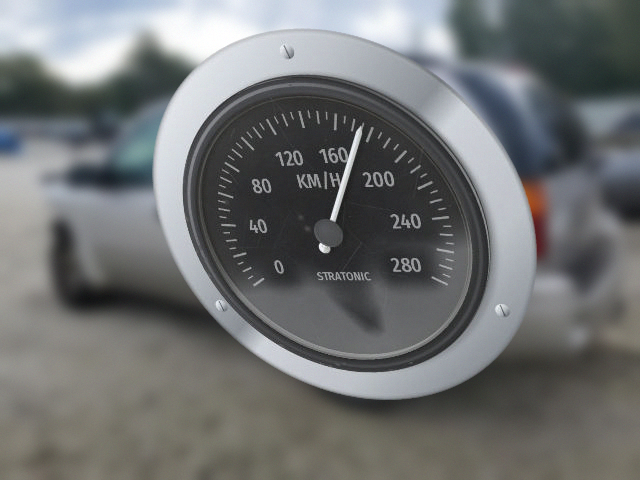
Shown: 175 km/h
